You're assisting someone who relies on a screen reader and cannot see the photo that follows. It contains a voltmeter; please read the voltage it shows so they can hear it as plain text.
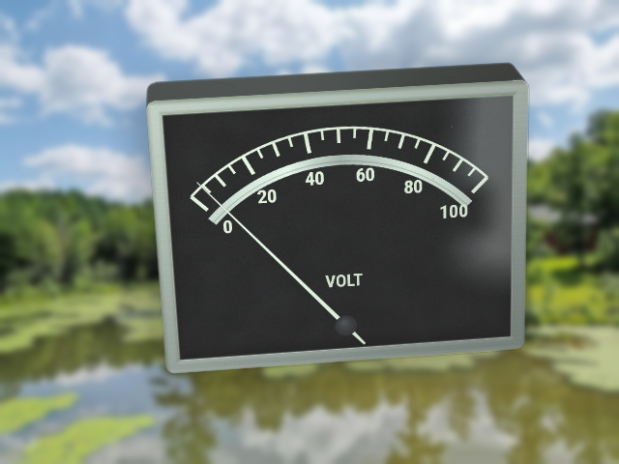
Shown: 5 V
